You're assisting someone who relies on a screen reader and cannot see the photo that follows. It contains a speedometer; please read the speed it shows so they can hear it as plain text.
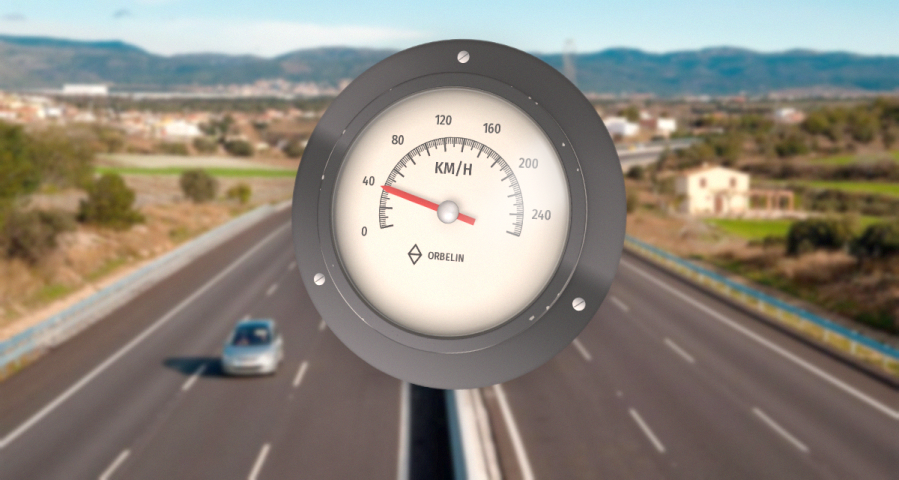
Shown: 40 km/h
